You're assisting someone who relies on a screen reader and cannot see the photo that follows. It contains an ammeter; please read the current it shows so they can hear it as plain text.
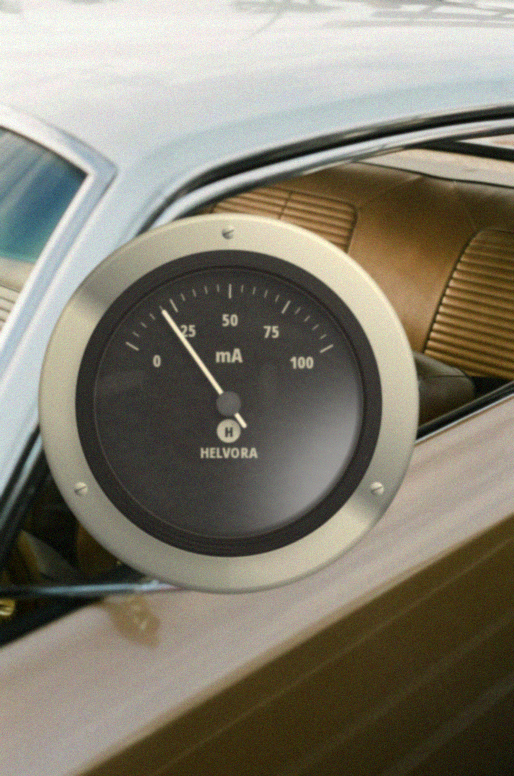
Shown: 20 mA
